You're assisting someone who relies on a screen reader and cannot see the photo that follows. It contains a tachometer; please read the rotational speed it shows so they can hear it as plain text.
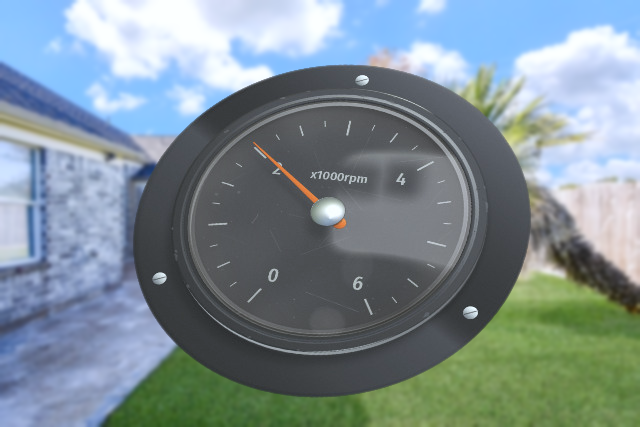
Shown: 2000 rpm
